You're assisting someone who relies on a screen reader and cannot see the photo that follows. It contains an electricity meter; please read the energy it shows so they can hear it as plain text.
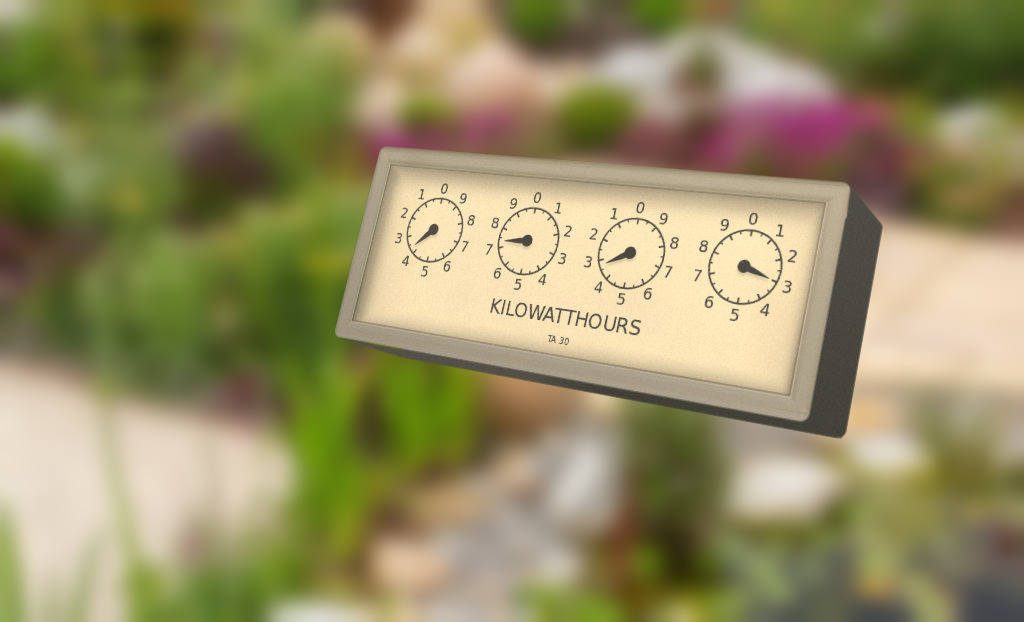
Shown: 3733 kWh
